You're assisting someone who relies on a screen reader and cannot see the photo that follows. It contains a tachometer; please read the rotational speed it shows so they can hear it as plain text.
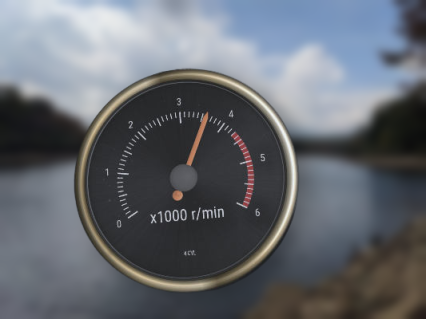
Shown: 3600 rpm
